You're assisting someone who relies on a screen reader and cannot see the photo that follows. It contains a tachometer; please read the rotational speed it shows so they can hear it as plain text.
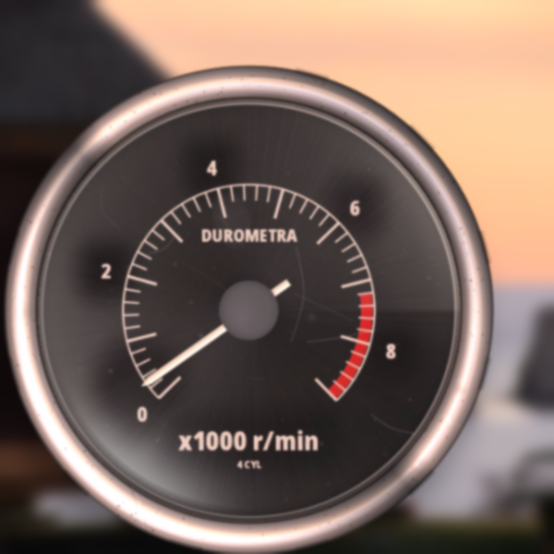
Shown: 300 rpm
